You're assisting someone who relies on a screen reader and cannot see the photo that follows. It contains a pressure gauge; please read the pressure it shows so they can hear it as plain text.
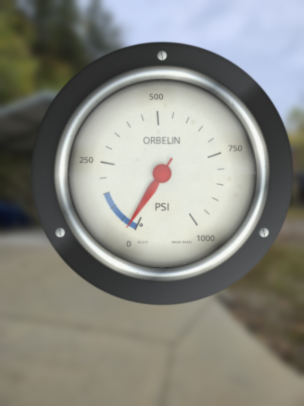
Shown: 25 psi
